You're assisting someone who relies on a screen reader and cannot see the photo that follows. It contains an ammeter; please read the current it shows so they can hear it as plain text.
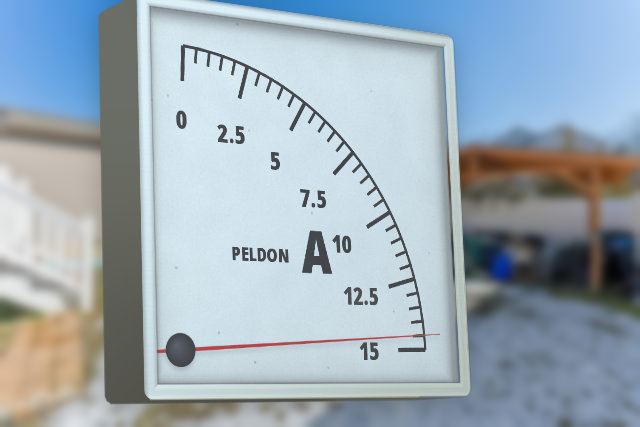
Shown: 14.5 A
